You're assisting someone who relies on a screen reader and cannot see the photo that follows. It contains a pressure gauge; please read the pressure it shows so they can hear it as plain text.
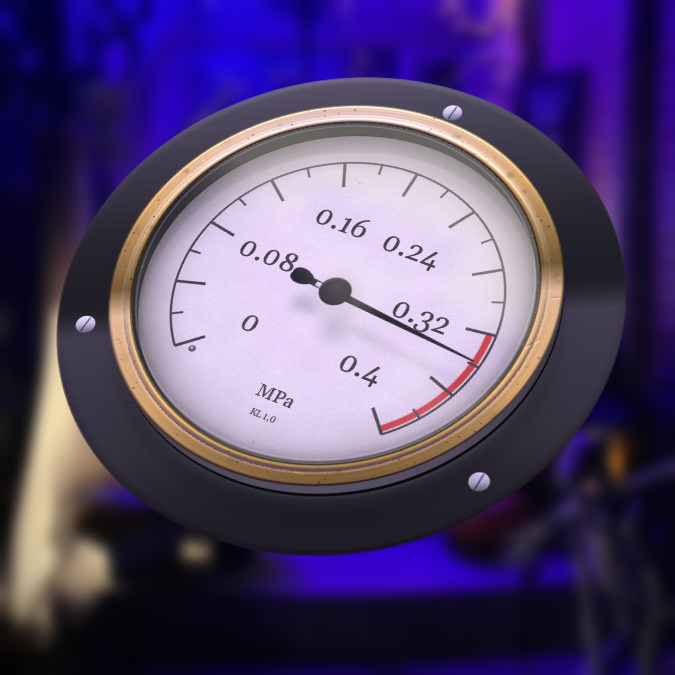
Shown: 0.34 MPa
